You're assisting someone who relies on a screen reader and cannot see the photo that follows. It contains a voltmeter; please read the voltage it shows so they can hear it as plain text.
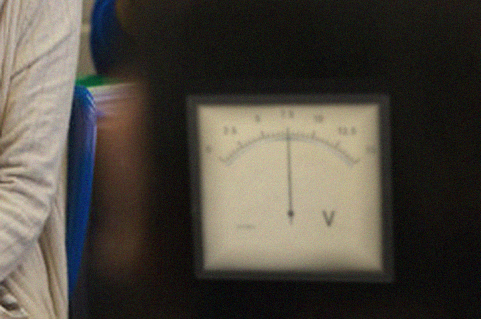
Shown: 7.5 V
